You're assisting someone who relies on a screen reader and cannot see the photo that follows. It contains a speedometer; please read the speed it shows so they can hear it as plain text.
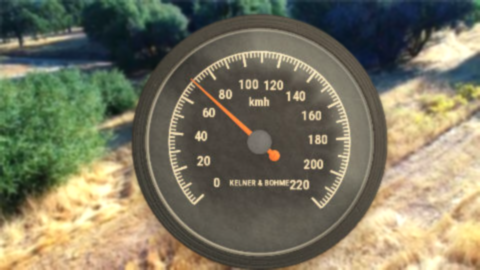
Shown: 70 km/h
